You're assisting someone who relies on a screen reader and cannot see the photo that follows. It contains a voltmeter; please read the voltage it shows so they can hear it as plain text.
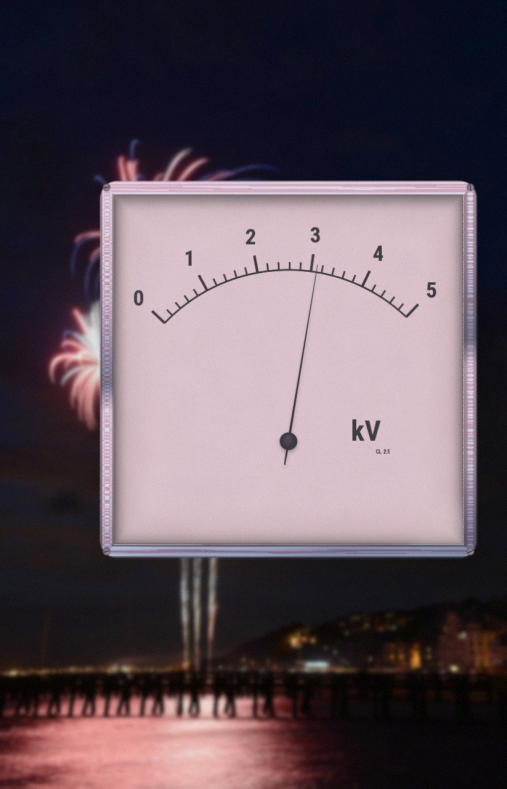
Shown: 3.1 kV
